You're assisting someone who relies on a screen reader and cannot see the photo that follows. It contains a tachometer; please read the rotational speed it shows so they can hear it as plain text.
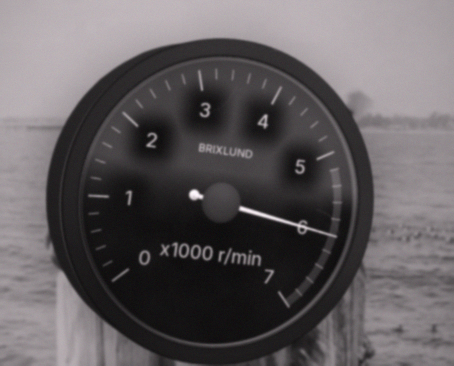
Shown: 6000 rpm
